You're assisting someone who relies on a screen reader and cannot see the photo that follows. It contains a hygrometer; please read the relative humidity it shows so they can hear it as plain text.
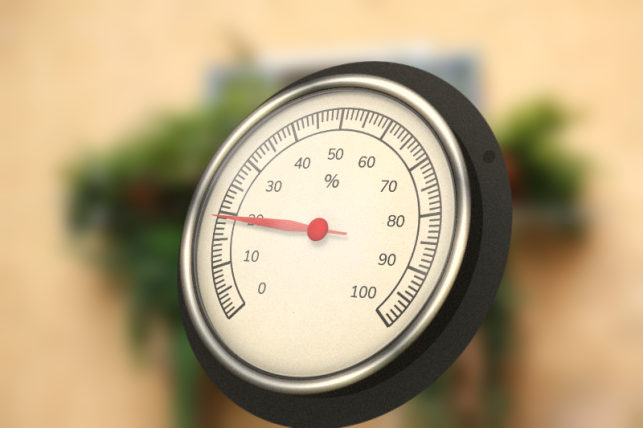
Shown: 19 %
